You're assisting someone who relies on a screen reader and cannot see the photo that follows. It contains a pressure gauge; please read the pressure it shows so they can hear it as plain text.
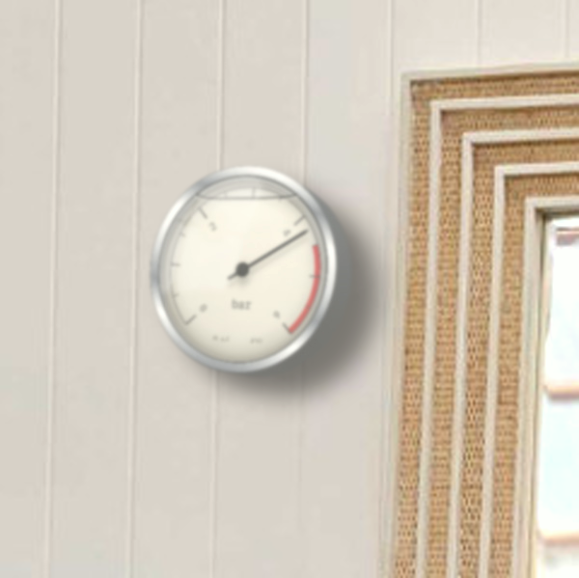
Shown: 4.25 bar
